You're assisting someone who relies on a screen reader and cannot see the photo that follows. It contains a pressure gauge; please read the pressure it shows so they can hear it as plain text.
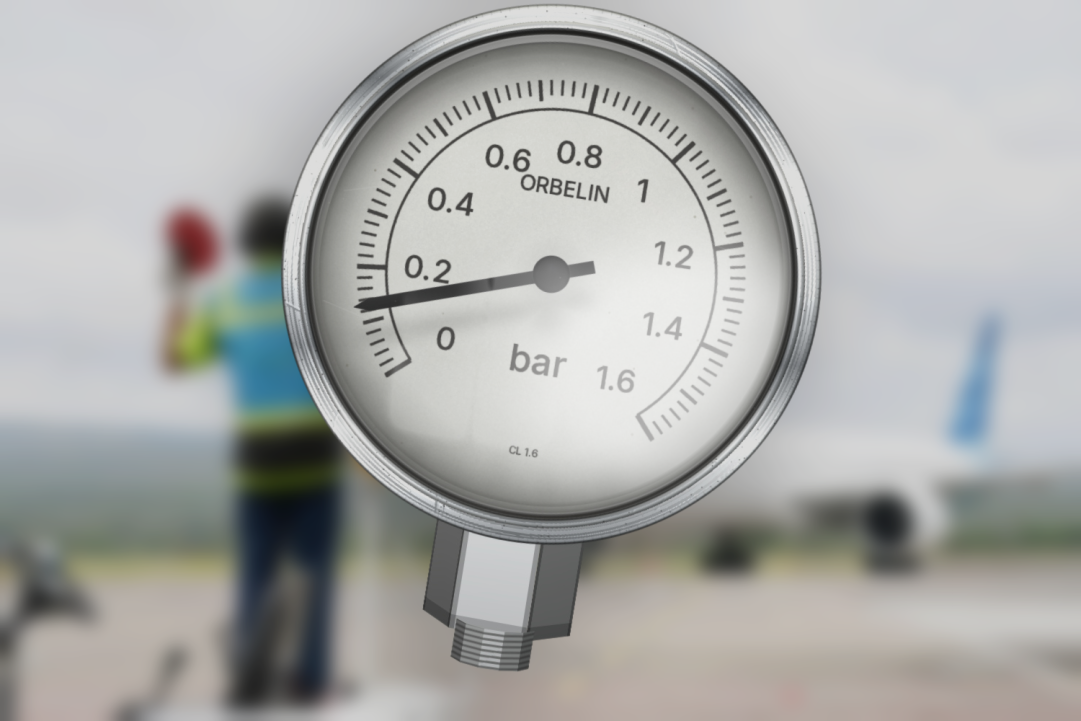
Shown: 0.13 bar
